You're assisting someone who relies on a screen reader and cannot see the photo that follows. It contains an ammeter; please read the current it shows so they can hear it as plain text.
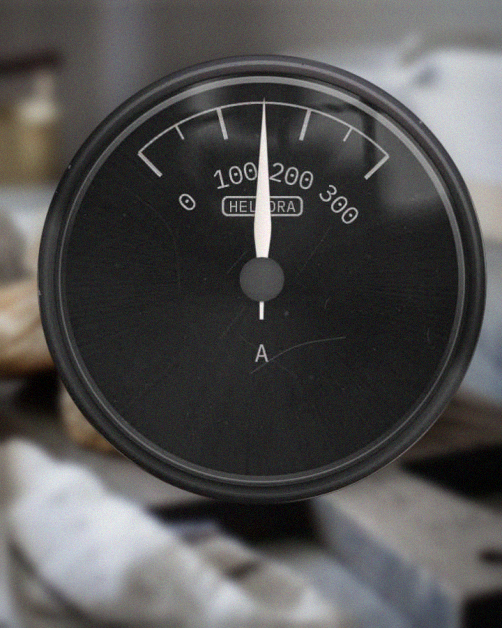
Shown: 150 A
